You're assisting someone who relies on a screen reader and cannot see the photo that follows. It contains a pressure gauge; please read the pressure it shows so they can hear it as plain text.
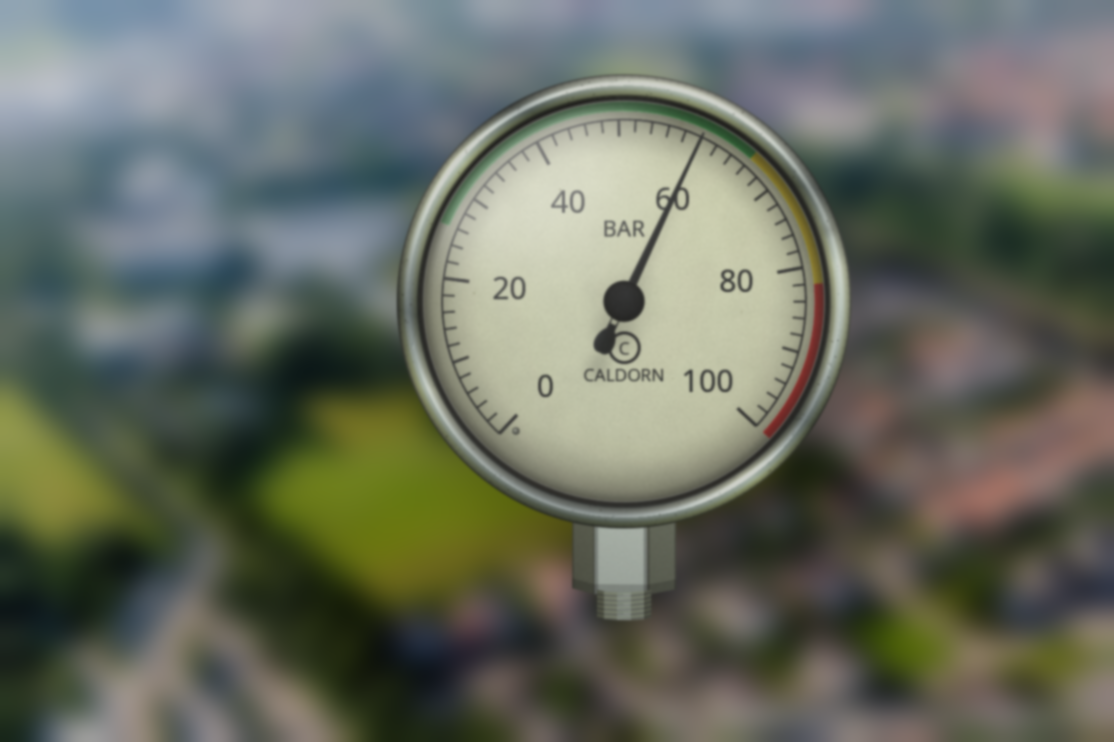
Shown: 60 bar
